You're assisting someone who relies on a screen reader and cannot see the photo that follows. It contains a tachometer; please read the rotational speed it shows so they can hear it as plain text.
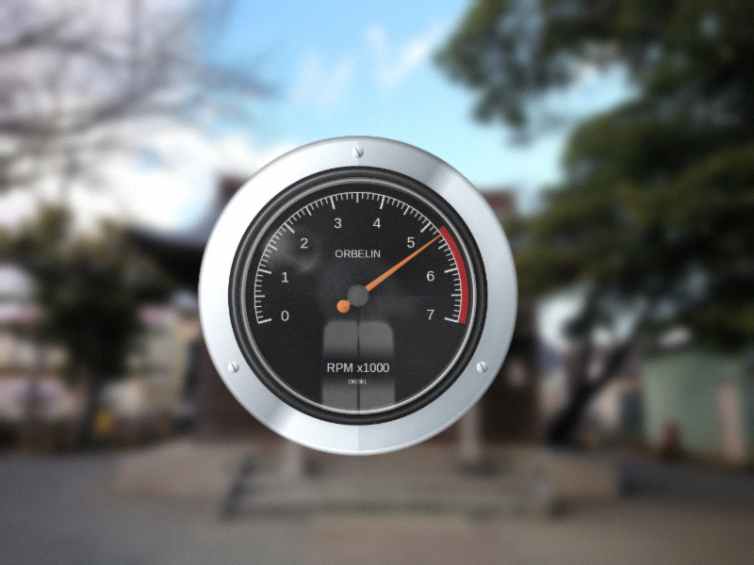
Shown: 5300 rpm
